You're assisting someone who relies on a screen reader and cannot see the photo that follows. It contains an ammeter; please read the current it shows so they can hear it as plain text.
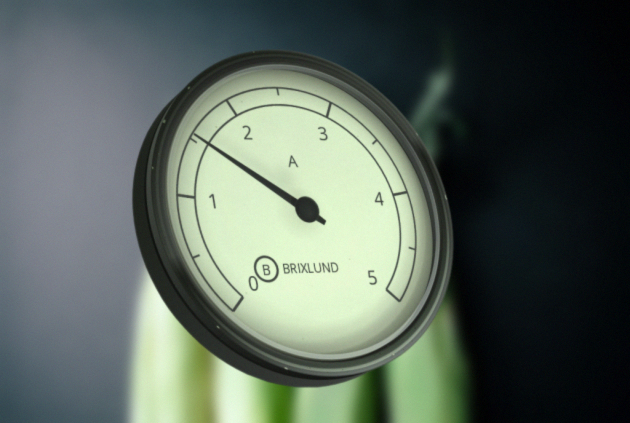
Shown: 1.5 A
